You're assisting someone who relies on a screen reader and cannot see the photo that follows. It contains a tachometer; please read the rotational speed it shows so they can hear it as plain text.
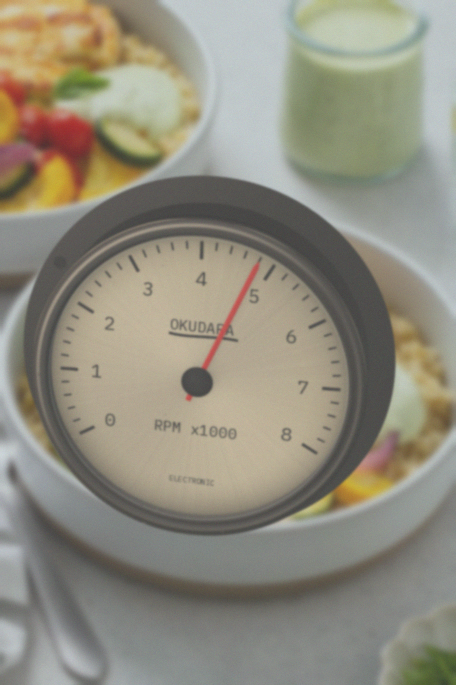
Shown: 4800 rpm
